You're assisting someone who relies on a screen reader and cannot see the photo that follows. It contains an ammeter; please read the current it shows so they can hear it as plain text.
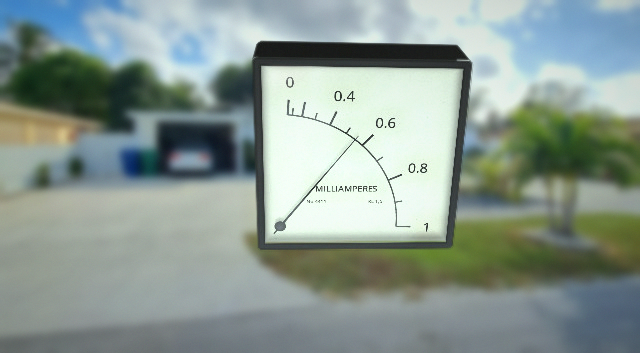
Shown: 0.55 mA
